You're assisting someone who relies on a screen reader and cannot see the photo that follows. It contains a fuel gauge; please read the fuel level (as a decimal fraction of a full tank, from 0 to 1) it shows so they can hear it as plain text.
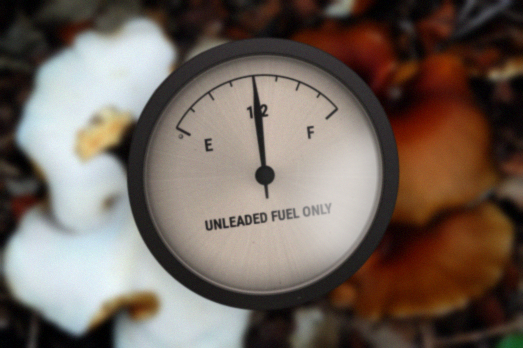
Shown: 0.5
